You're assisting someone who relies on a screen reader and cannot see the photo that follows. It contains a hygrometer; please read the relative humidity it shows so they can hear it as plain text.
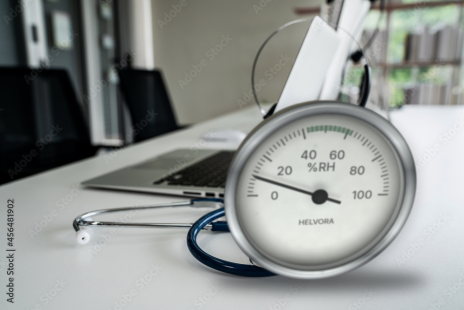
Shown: 10 %
